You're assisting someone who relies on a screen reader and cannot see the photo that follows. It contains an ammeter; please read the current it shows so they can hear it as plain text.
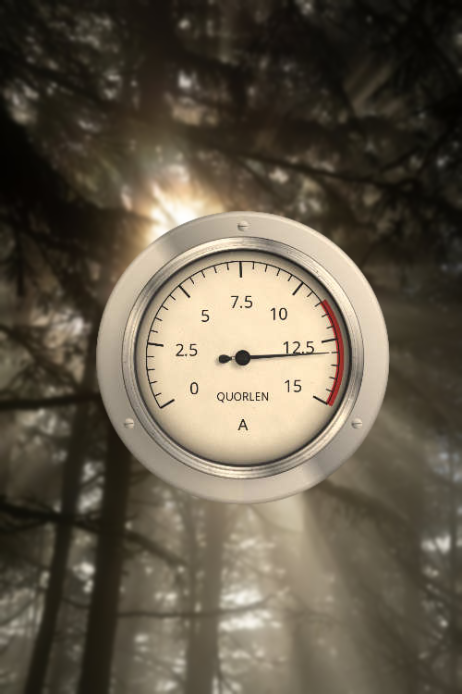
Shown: 13 A
